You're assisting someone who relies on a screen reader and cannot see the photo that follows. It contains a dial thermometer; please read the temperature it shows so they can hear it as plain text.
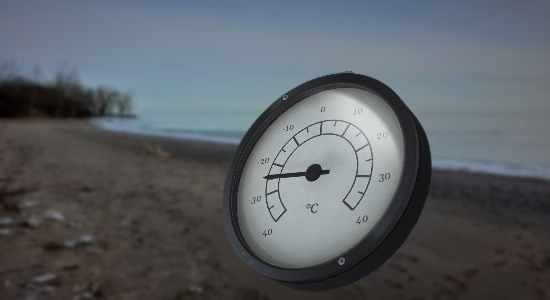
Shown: -25 °C
